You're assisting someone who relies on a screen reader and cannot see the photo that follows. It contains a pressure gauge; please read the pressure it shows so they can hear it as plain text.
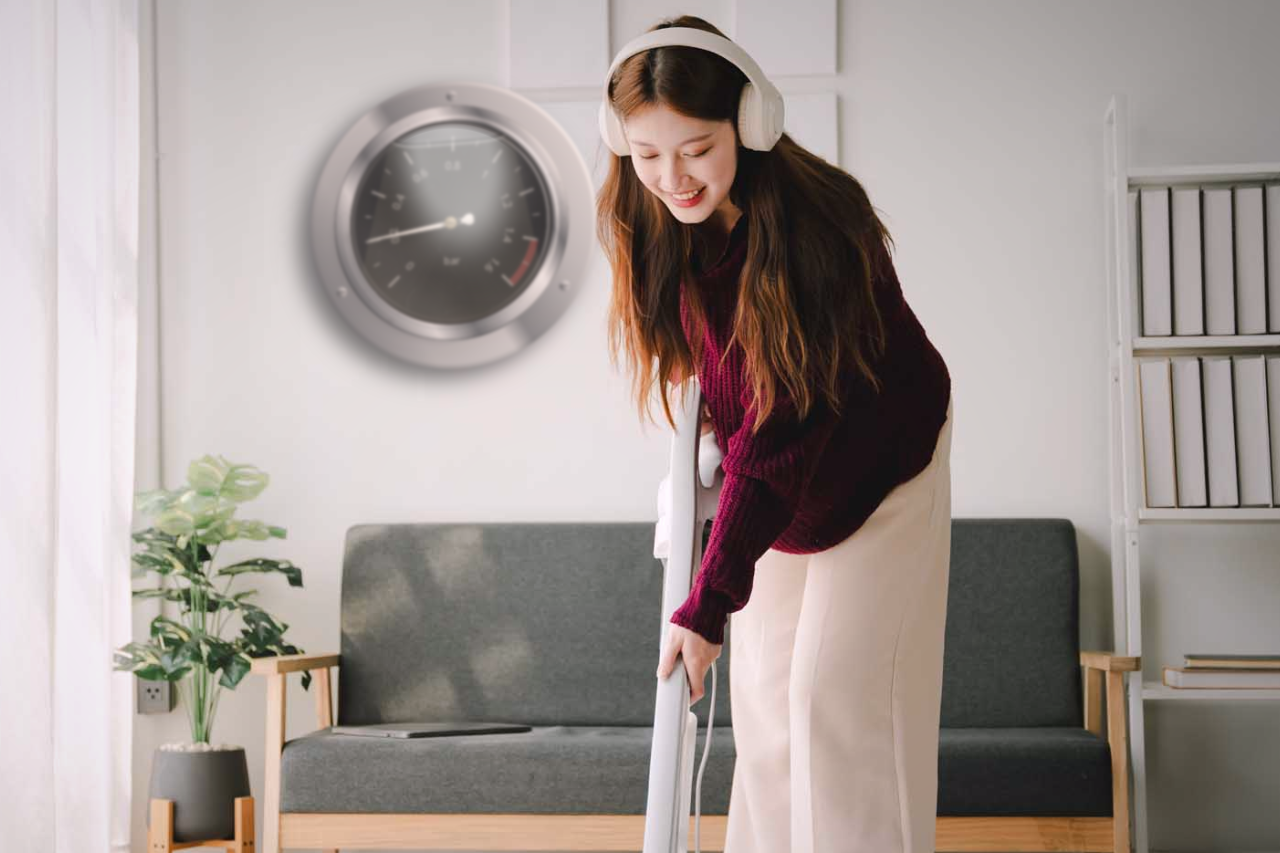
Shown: 0.2 bar
